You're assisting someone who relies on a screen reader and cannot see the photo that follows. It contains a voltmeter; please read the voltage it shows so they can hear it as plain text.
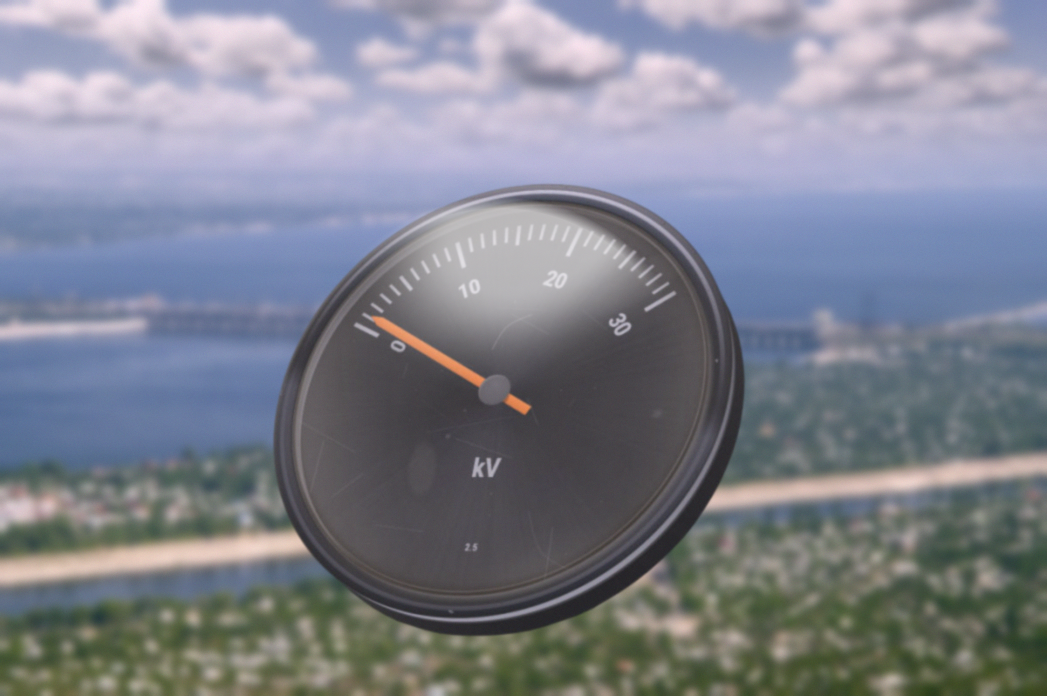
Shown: 1 kV
